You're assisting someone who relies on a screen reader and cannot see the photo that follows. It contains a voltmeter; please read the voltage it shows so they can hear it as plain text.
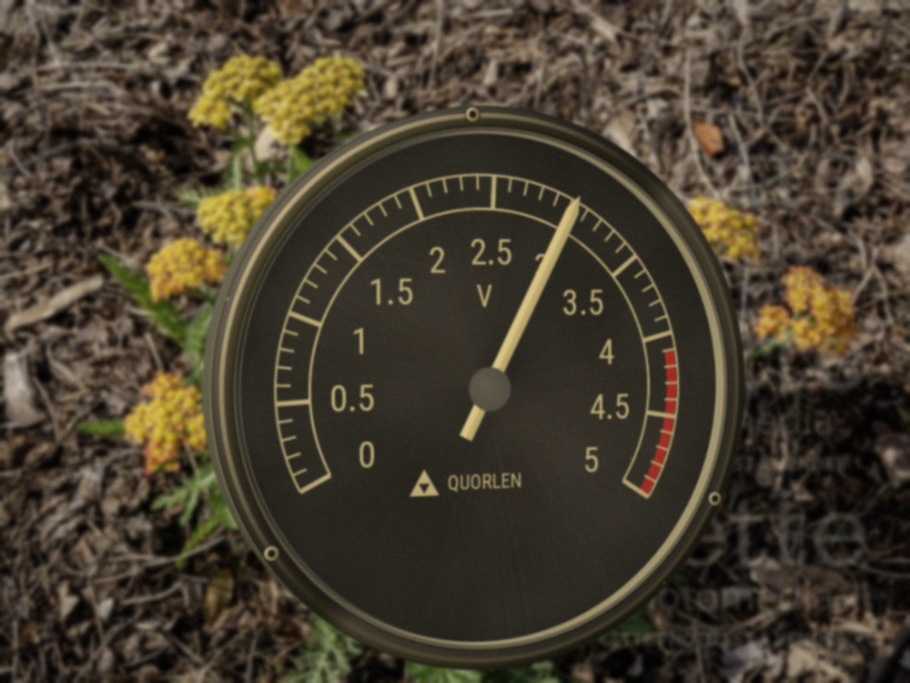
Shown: 3 V
